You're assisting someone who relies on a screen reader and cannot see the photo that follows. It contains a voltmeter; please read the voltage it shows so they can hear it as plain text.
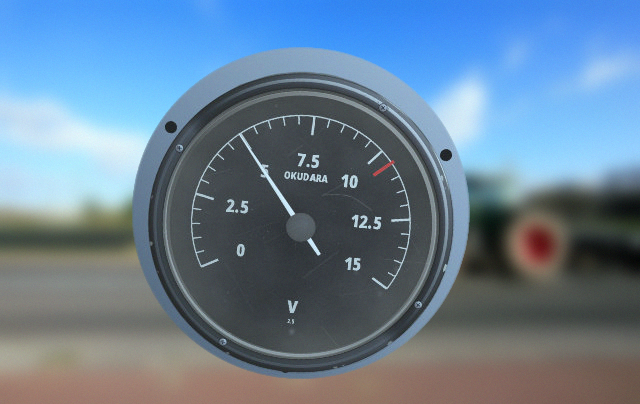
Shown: 5 V
